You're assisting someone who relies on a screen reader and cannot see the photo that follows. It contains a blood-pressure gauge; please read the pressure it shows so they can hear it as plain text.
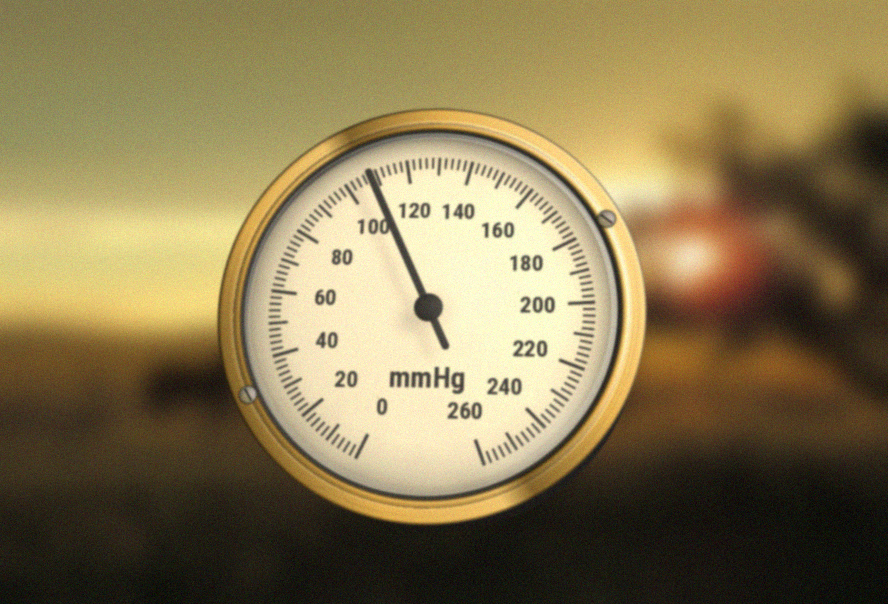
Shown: 108 mmHg
